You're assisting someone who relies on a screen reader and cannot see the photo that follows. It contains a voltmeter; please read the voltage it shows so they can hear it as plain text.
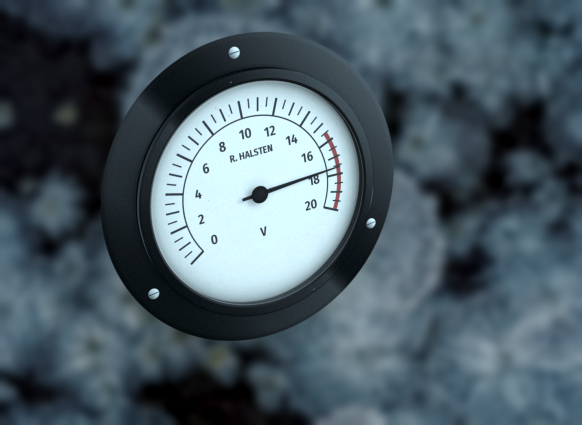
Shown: 17.5 V
